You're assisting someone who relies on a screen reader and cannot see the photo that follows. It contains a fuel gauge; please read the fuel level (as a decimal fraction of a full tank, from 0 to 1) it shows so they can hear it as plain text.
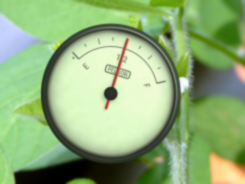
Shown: 0.5
